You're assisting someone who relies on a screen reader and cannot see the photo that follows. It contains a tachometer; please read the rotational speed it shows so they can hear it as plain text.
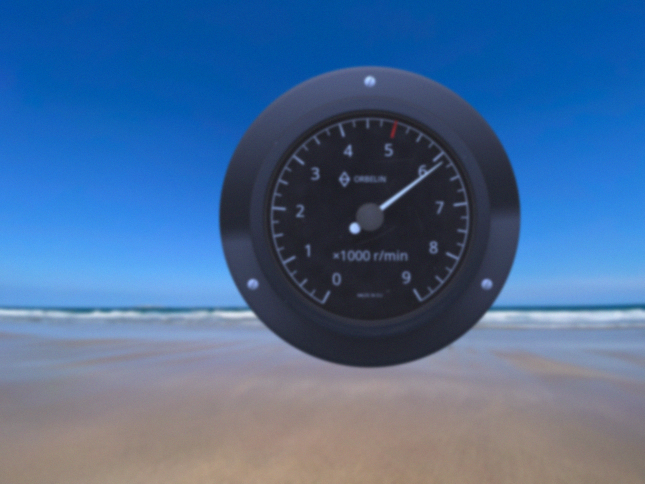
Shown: 6125 rpm
